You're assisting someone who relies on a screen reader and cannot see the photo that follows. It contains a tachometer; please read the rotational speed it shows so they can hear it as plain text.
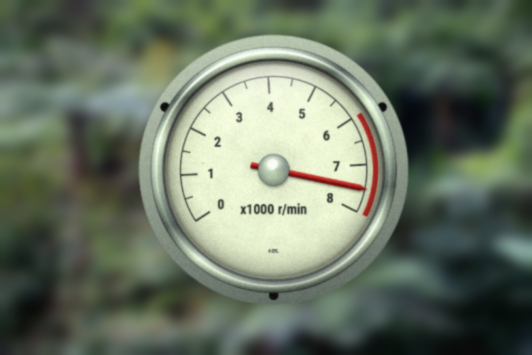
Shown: 7500 rpm
